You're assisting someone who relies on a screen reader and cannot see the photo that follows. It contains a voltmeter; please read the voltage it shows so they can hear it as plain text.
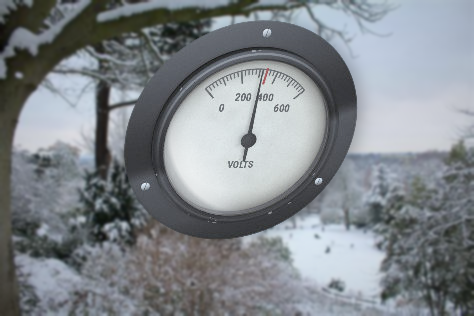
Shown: 300 V
